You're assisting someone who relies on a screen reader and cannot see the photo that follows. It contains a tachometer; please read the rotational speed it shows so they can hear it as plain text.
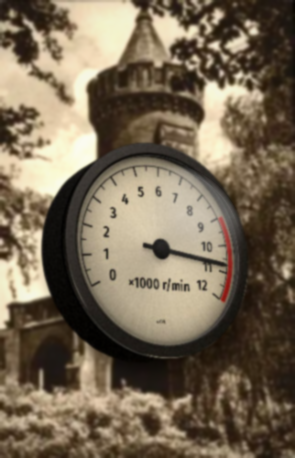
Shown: 10750 rpm
